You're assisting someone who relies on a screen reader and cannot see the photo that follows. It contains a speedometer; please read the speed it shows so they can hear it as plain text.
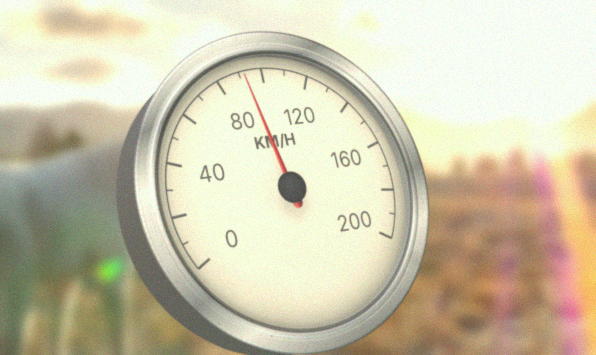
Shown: 90 km/h
